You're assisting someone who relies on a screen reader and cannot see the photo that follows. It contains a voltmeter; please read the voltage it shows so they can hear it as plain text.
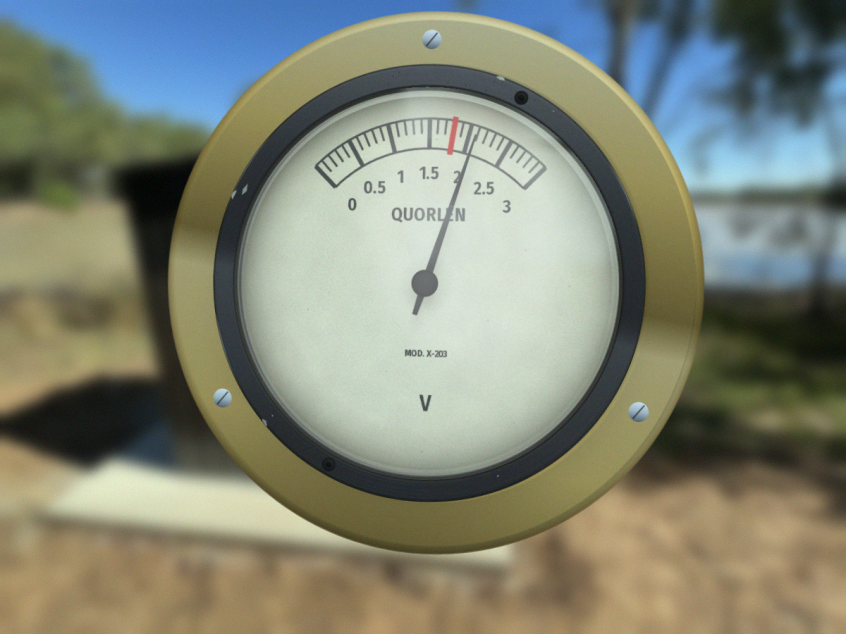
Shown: 2.1 V
